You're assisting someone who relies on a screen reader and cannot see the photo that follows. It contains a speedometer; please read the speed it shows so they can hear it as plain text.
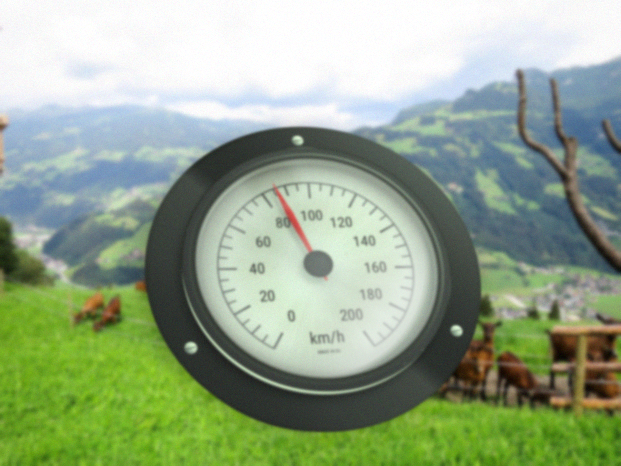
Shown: 85 km/h
